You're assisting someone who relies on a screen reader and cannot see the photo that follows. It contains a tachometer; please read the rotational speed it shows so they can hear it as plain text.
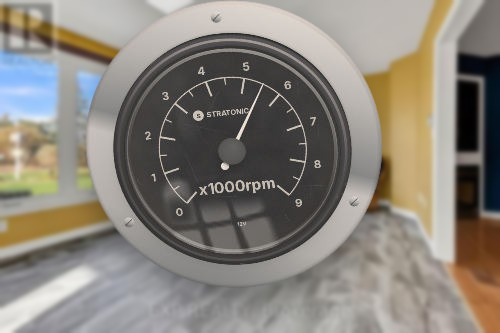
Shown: 5500 rpm
